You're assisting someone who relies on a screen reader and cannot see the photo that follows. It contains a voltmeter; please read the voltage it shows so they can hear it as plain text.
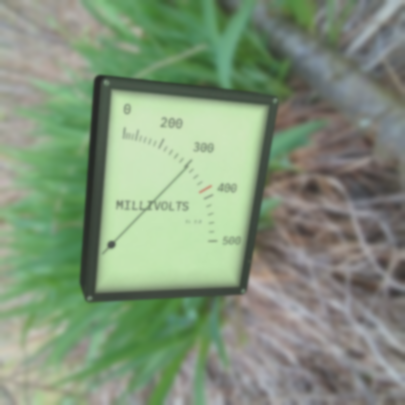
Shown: 300 mV
